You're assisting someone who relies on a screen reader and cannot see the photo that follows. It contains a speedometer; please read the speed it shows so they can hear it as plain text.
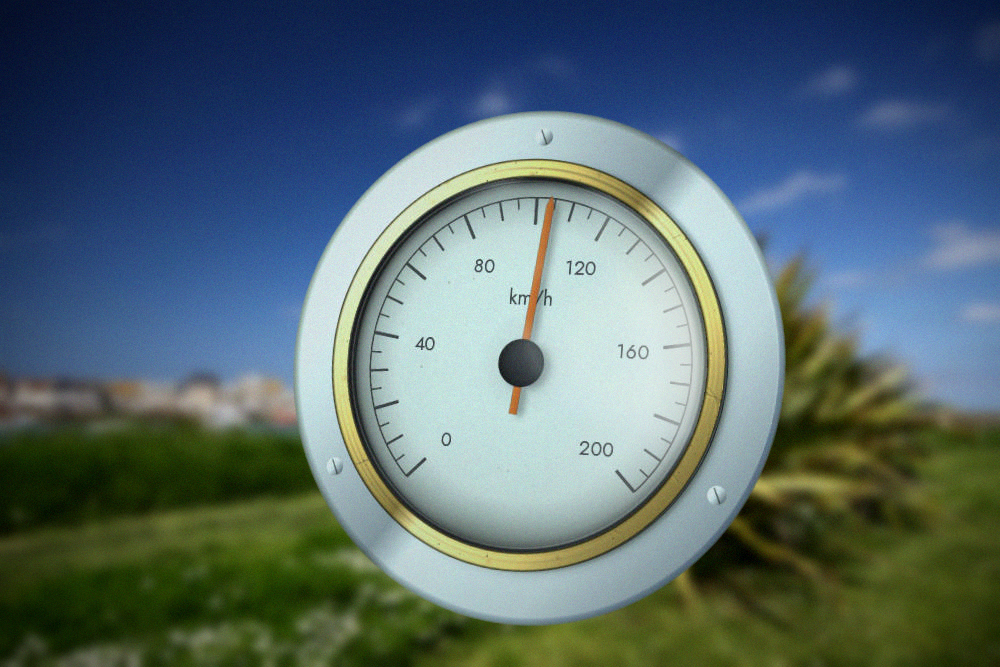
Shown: 105 km/h
